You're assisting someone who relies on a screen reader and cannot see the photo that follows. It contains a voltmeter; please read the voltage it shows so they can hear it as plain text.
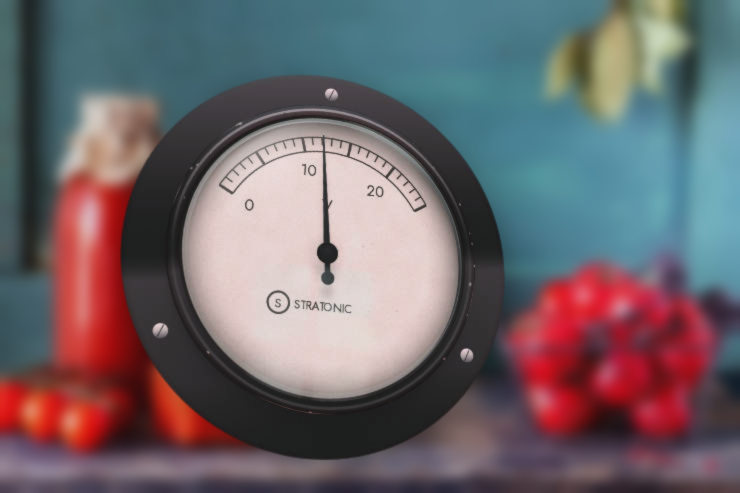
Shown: 12 V
